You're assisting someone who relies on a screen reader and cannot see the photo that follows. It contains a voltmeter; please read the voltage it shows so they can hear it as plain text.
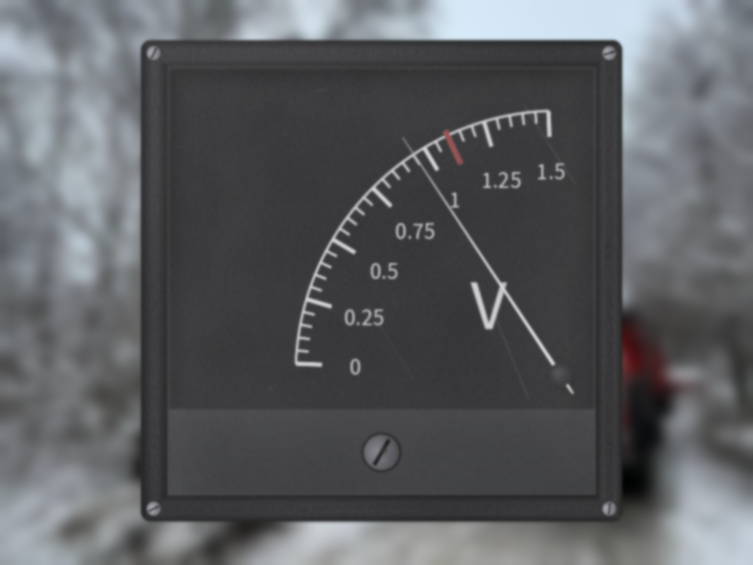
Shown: 0.95 V
